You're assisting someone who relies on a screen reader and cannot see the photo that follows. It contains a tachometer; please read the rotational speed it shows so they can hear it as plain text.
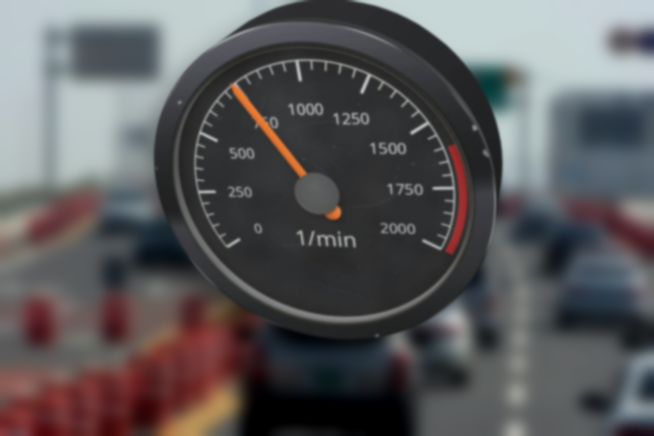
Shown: 750 rpm
